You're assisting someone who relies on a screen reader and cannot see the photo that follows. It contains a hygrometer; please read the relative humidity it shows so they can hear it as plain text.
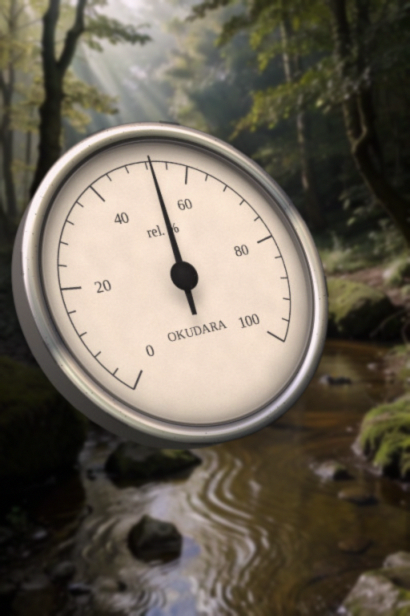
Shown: 52 %
